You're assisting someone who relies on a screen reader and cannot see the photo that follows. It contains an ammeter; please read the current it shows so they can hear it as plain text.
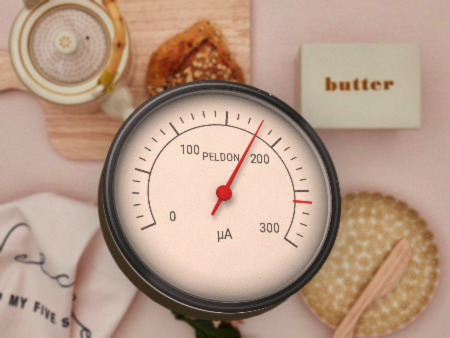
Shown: 180 µA
